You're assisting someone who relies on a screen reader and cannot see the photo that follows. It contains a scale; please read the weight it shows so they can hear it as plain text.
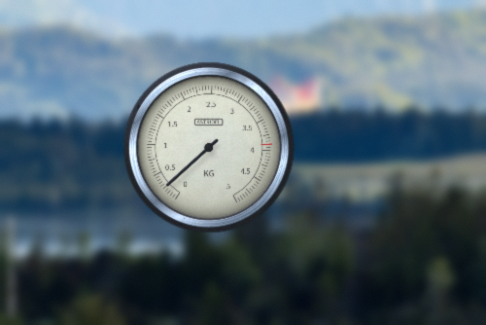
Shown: 0.25 kg
